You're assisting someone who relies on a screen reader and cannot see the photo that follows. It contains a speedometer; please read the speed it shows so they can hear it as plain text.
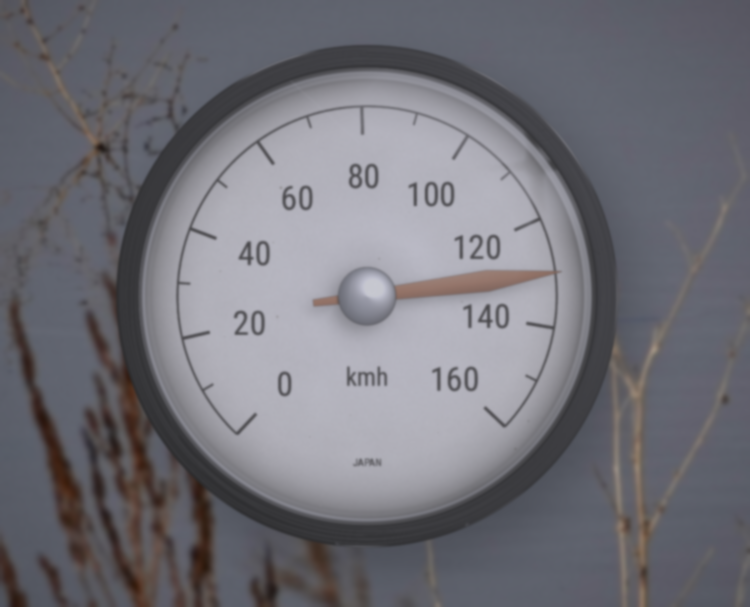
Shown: 130 km/h
